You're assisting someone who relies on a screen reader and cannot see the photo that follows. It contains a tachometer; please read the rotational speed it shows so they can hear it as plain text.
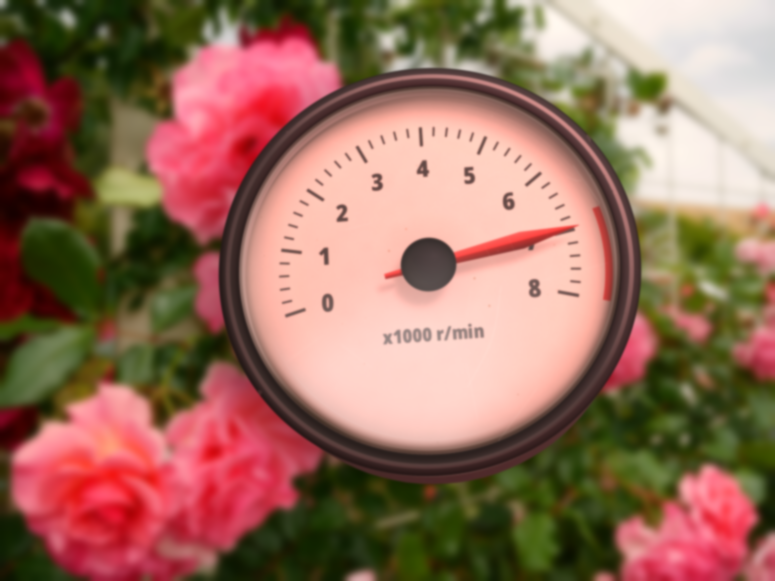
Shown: 7000 rpm
